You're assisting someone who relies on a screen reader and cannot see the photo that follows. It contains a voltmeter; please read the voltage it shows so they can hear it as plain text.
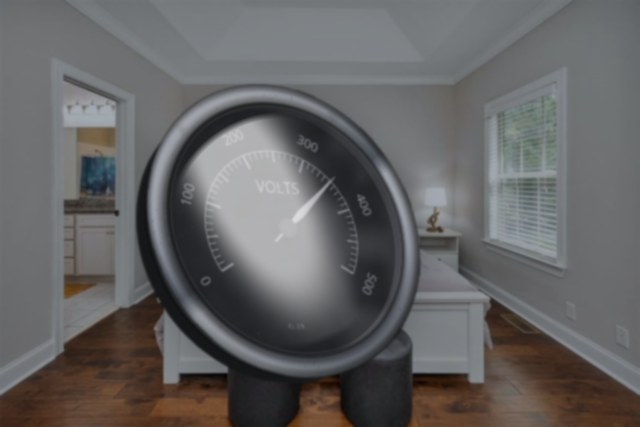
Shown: 350 V
